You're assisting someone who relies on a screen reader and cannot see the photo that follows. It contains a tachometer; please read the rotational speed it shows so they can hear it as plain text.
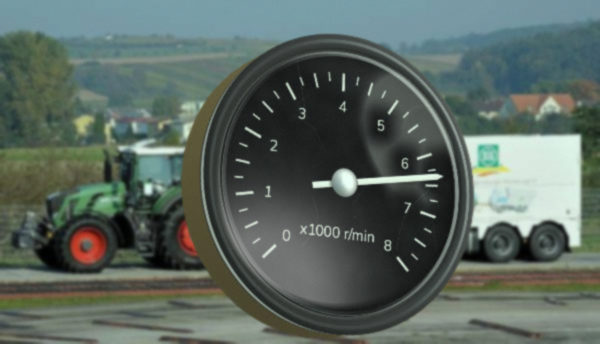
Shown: 6375 rpm
